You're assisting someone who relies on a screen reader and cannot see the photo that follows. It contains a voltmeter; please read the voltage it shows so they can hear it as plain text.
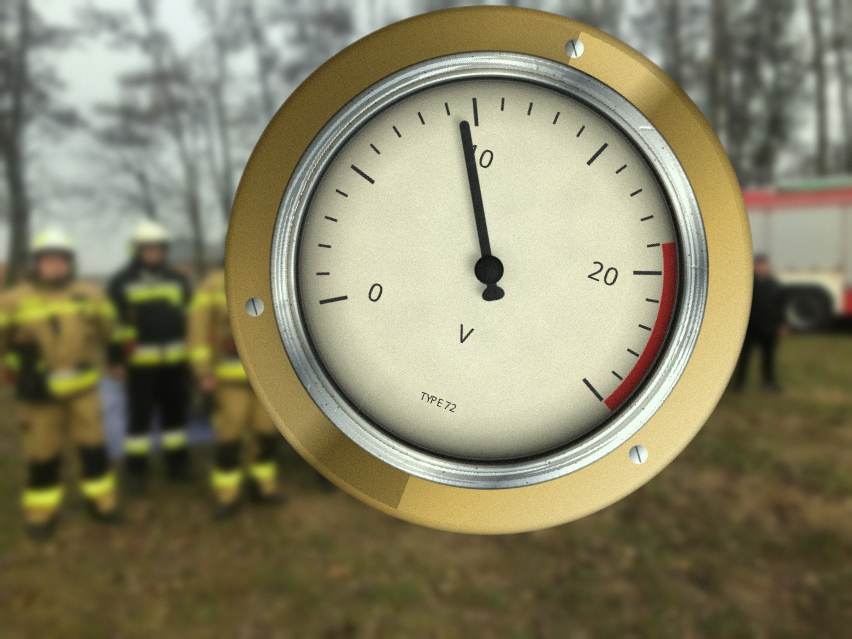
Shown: 9.5 V
